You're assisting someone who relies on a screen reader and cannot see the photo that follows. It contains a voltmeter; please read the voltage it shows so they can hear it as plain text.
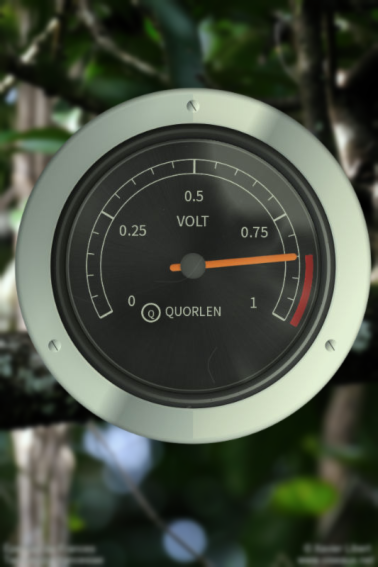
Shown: 0.85 V
